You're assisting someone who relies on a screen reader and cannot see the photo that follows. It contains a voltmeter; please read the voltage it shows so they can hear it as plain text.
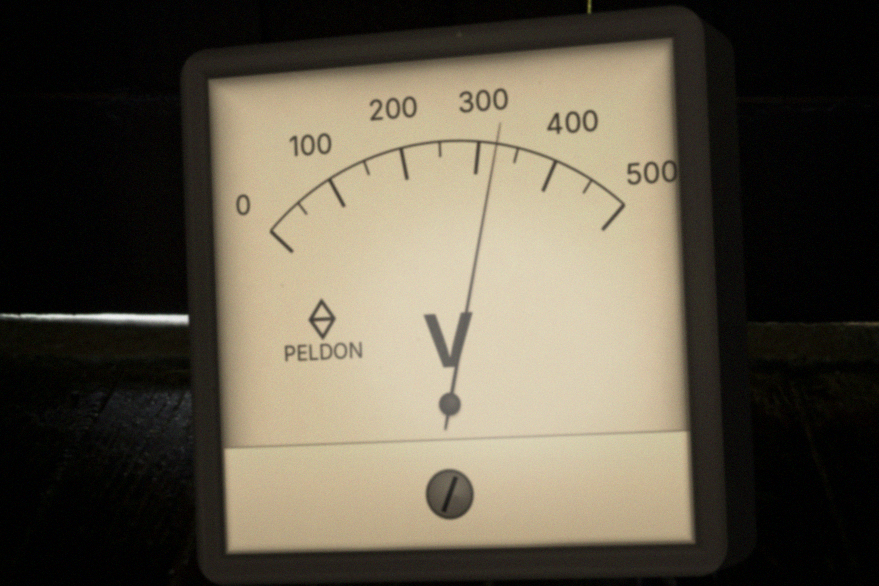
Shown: 325 V
